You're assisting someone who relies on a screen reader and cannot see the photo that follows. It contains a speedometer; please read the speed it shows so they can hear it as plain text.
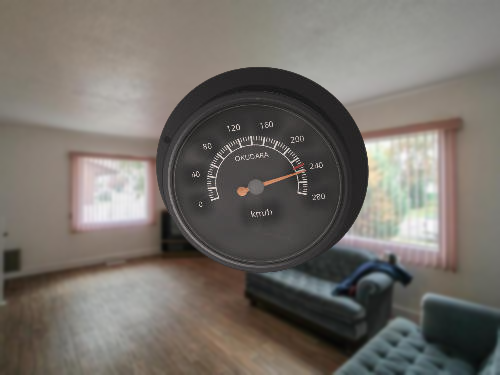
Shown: 240 km/h
